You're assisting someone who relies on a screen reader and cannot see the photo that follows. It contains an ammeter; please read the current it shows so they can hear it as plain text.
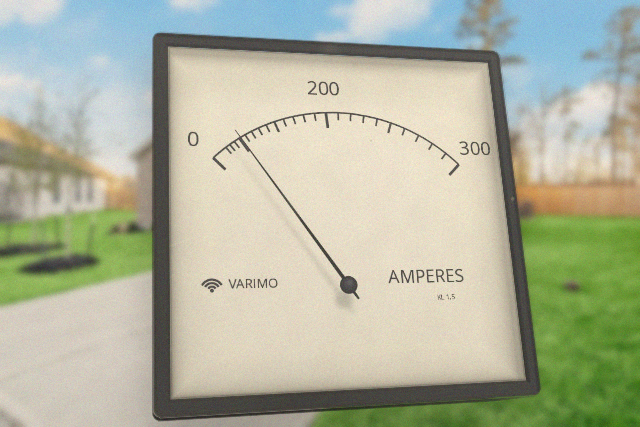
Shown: 100 A
